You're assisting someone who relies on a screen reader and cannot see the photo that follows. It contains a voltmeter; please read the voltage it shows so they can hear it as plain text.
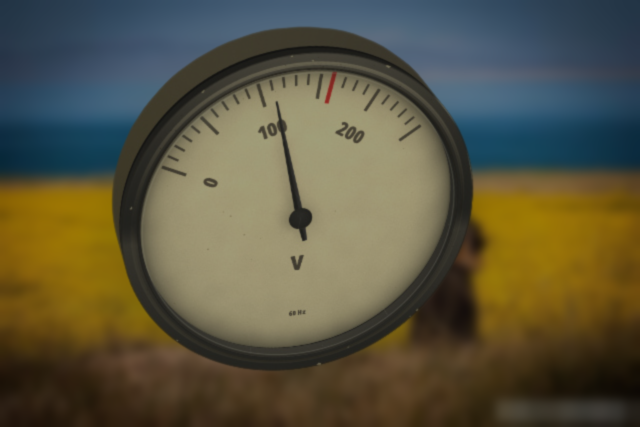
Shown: 110 V
